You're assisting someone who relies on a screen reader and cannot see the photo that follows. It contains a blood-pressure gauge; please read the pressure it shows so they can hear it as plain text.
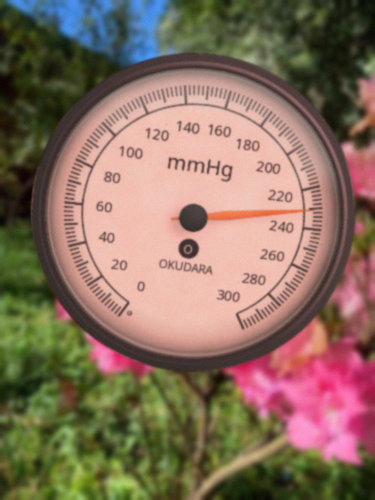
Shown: 230 mmHg
